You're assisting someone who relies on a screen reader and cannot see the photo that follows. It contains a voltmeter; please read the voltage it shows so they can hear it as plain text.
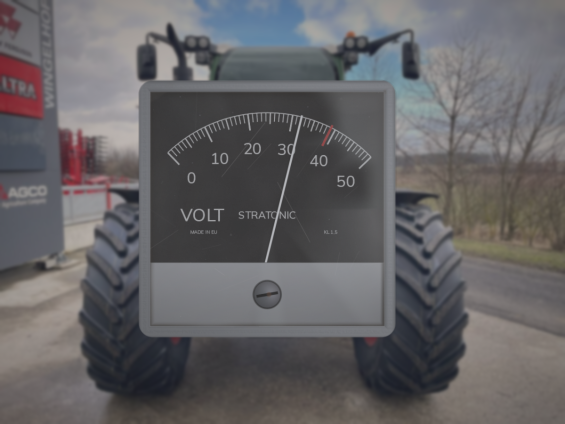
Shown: 32 V
